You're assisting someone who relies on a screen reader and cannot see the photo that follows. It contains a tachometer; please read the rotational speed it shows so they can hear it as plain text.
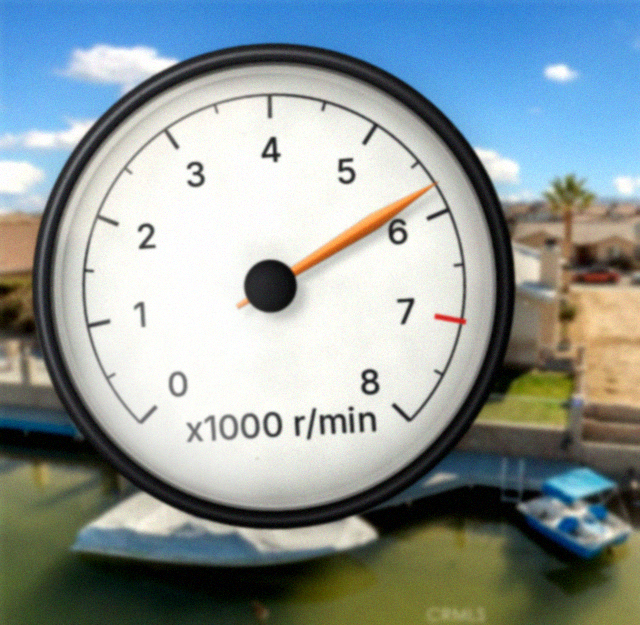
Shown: 5750 rpm
